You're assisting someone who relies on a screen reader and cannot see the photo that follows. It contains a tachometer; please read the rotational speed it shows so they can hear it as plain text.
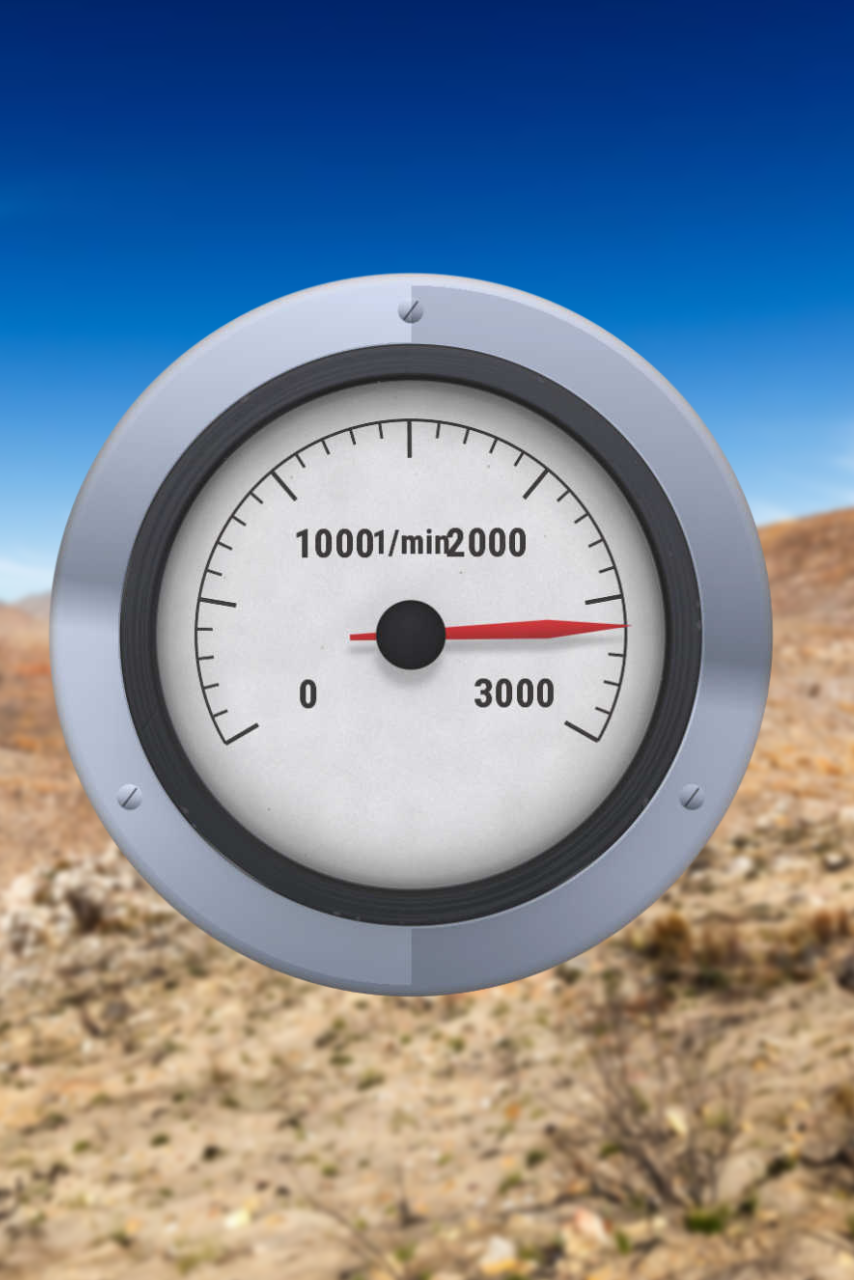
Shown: 2600 rpm
